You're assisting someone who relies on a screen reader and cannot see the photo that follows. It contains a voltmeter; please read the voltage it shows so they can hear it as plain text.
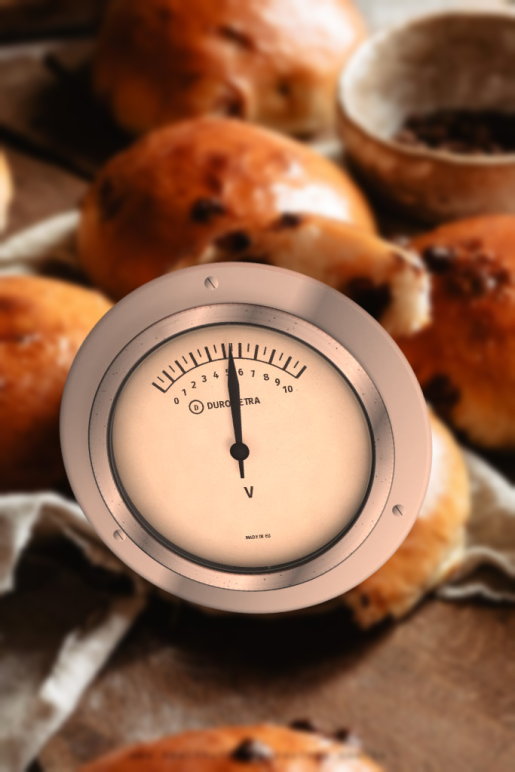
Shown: 5.5 V
